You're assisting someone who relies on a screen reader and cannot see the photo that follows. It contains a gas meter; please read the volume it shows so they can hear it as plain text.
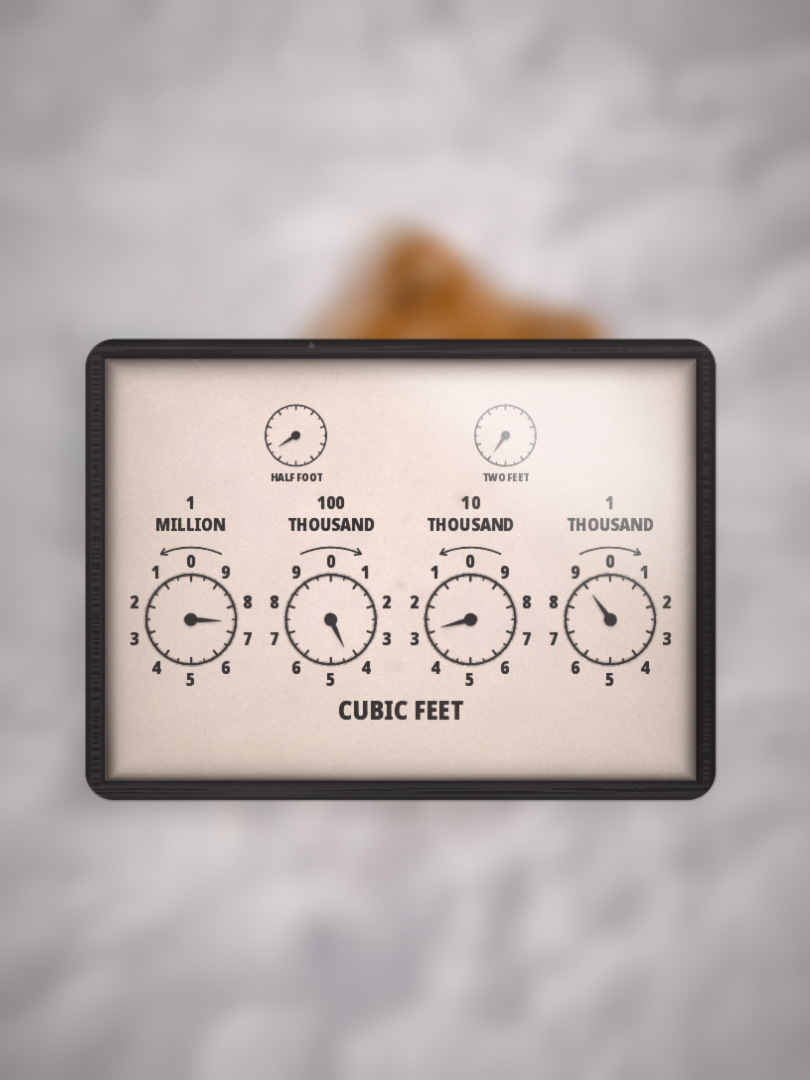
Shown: 742900 ft³
